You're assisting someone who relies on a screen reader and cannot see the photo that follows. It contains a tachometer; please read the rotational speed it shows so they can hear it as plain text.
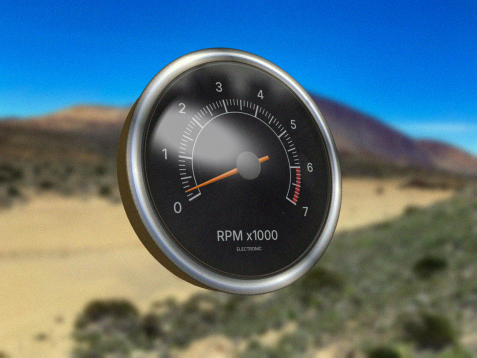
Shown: 200 rpm
